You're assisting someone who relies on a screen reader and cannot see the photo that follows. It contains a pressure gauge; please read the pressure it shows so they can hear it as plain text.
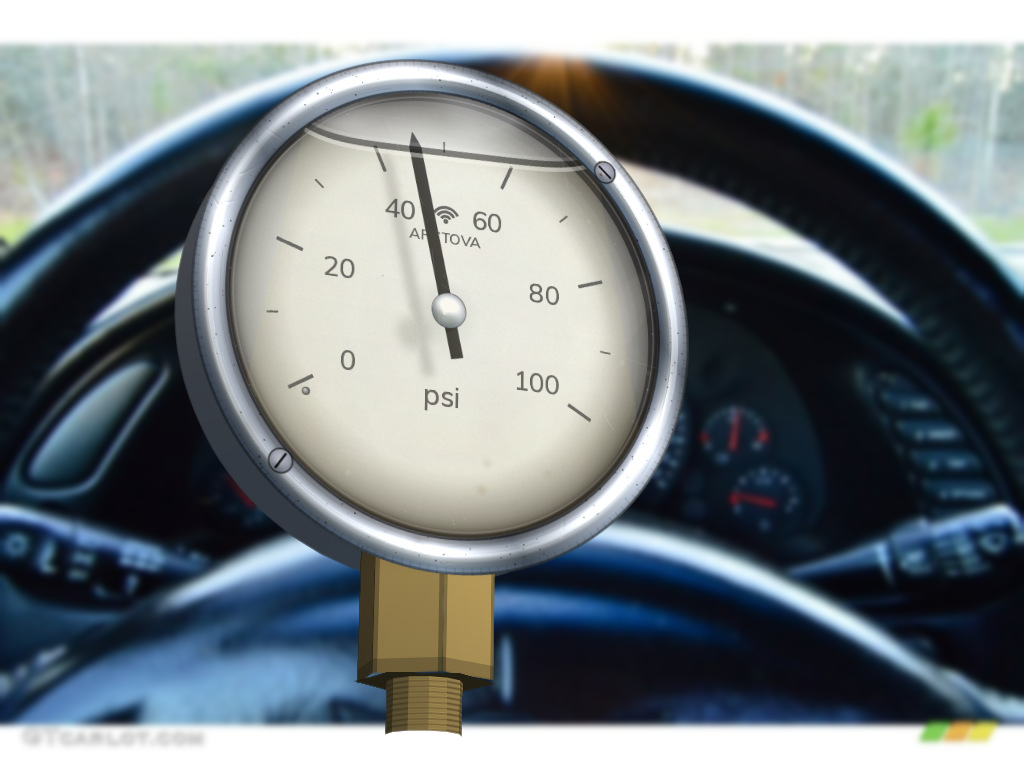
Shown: 45 psi
